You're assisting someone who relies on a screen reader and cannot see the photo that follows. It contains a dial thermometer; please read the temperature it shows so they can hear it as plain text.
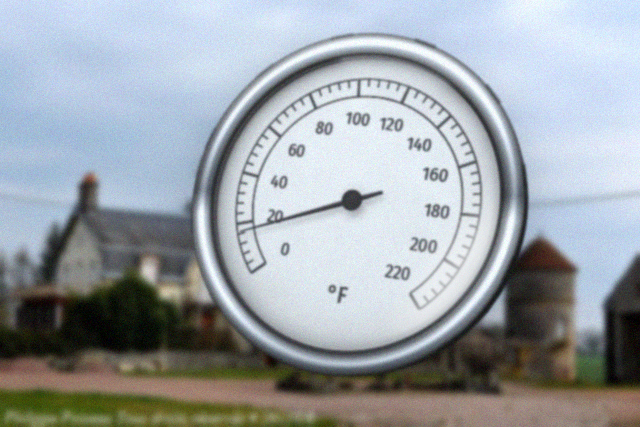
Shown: 16 °F
